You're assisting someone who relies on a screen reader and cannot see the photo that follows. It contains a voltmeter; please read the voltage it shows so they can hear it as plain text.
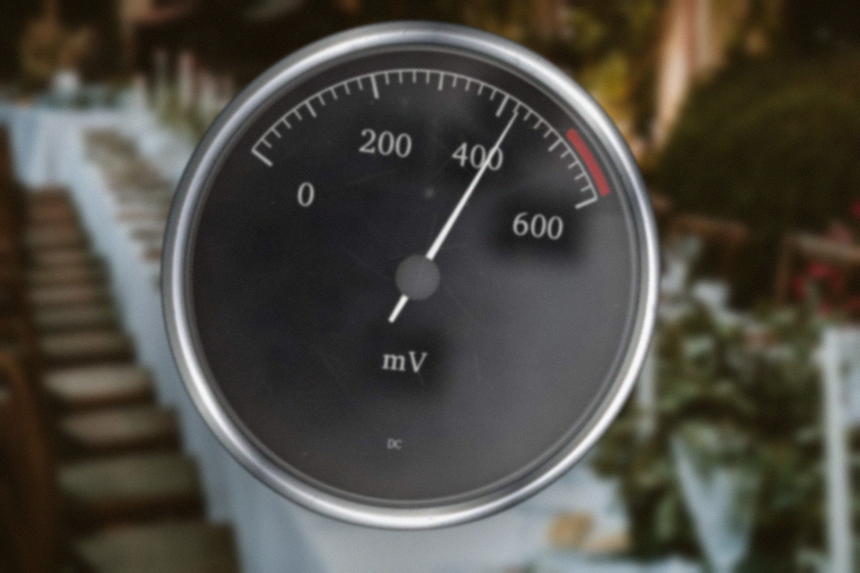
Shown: 420 mV
